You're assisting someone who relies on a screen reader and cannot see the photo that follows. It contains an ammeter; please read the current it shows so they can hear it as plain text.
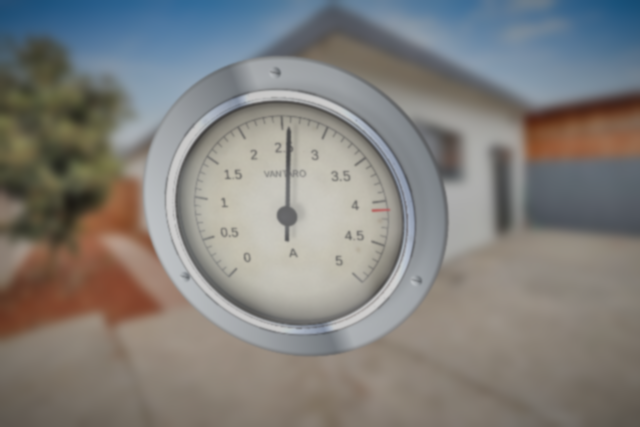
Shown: 2.6 A
